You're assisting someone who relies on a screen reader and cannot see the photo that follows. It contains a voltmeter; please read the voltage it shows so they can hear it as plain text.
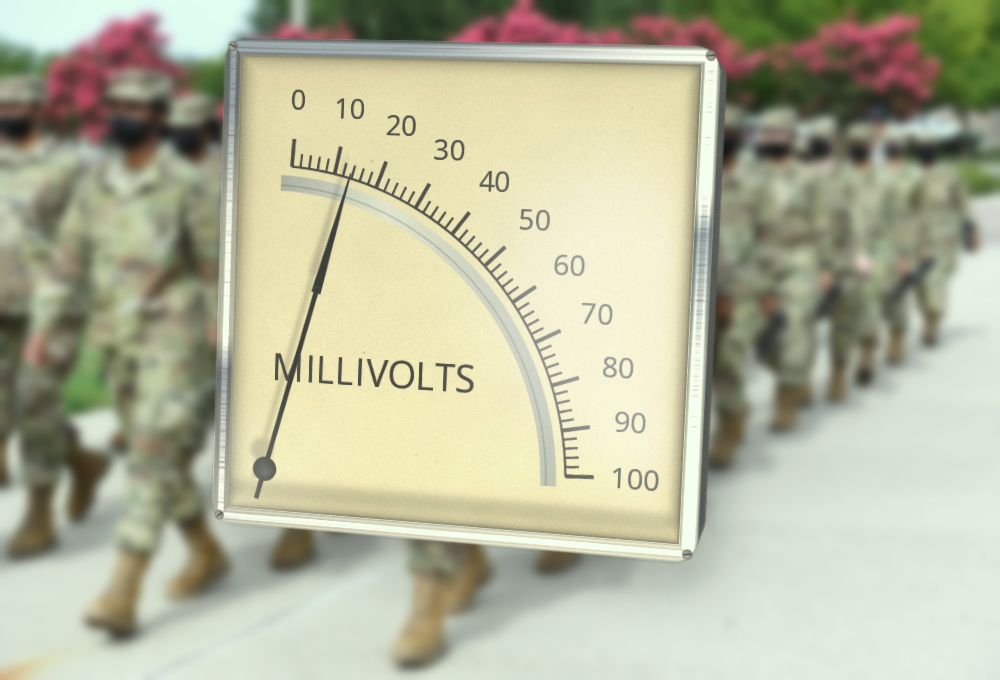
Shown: 14 mV
